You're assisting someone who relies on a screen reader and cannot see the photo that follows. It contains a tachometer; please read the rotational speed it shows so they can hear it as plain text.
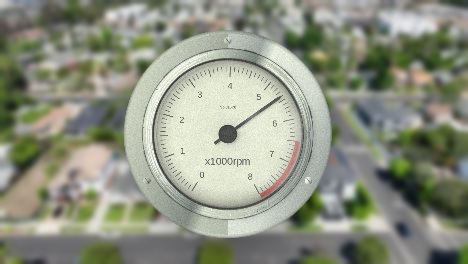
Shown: 5400 rpm
